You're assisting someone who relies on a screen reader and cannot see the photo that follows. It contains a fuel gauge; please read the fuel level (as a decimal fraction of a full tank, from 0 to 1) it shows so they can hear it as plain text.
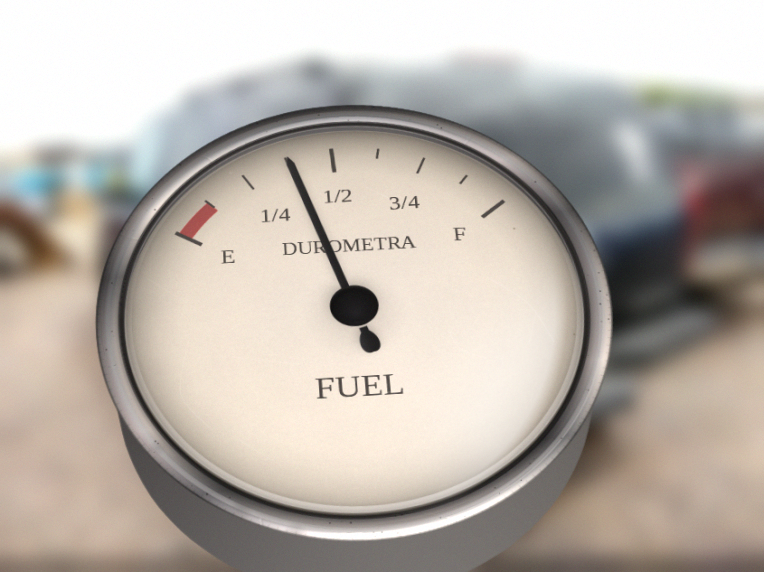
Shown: 0.375
